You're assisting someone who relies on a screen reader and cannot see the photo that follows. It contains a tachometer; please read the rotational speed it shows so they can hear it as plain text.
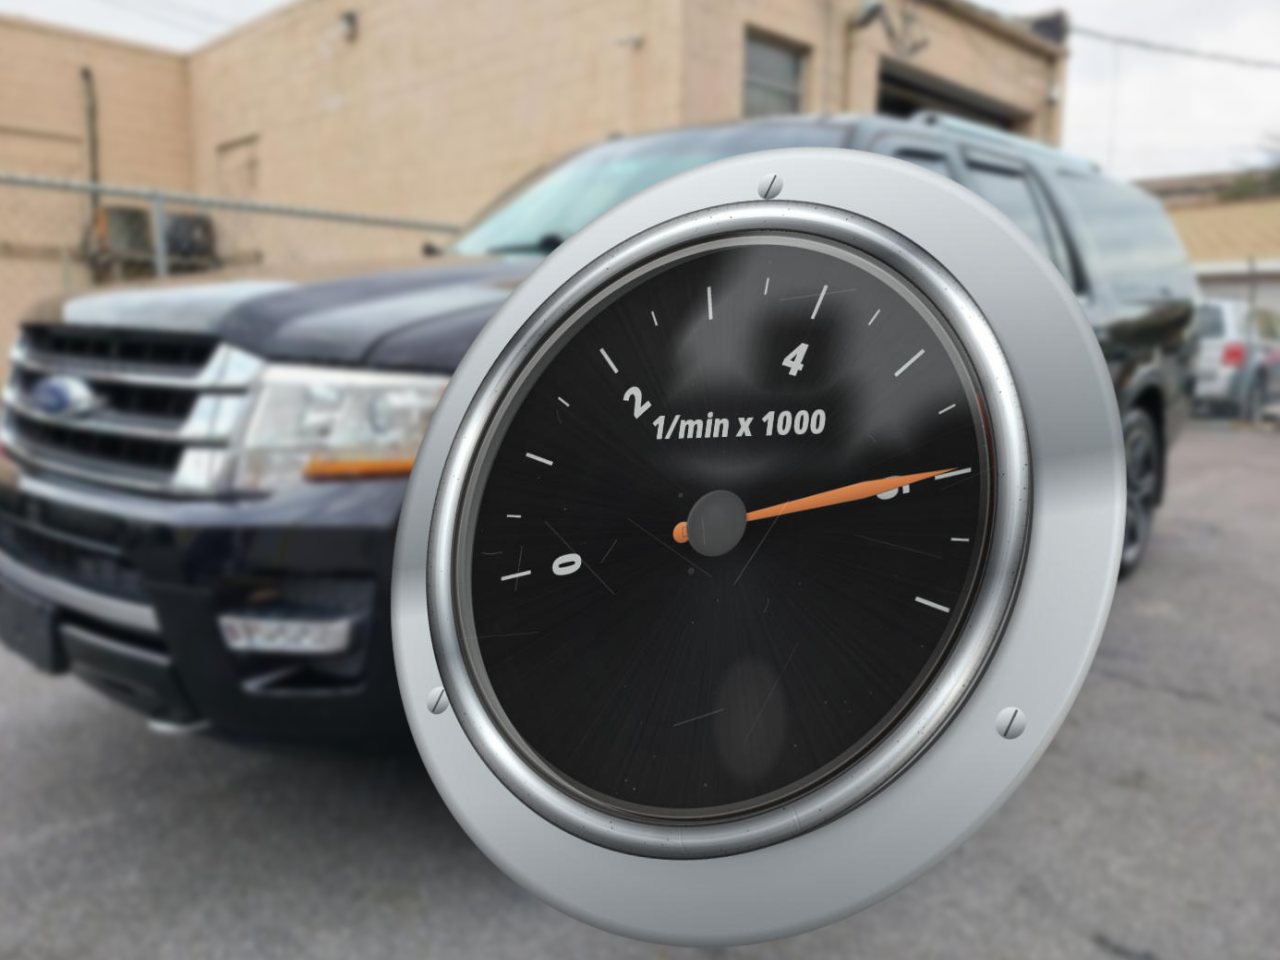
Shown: 6000 rpm
